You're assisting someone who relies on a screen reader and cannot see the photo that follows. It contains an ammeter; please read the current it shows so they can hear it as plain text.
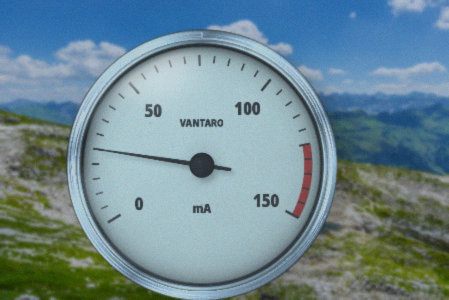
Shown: 25 mA
